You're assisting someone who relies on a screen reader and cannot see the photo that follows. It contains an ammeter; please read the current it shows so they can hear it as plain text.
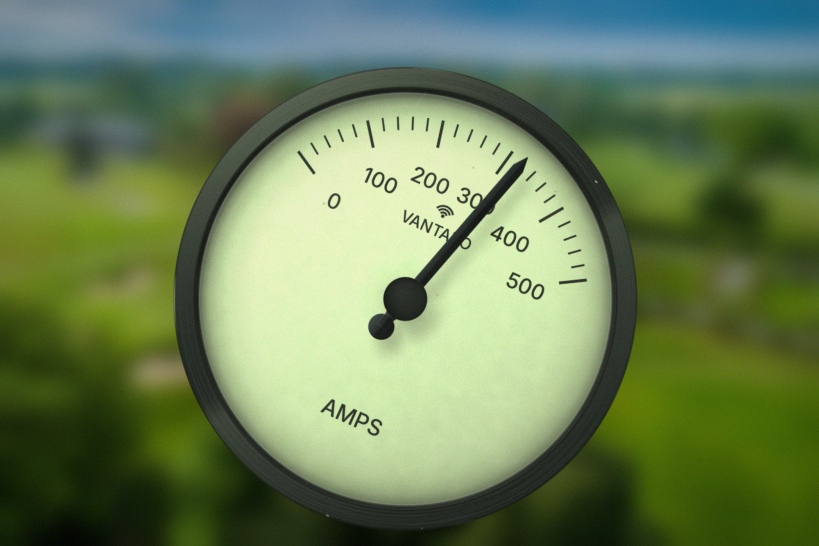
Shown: 320 A
